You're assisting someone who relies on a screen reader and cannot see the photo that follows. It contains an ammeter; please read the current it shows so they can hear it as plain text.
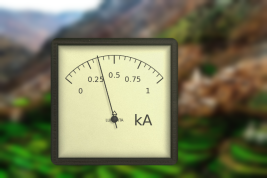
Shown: 0.35 kA
